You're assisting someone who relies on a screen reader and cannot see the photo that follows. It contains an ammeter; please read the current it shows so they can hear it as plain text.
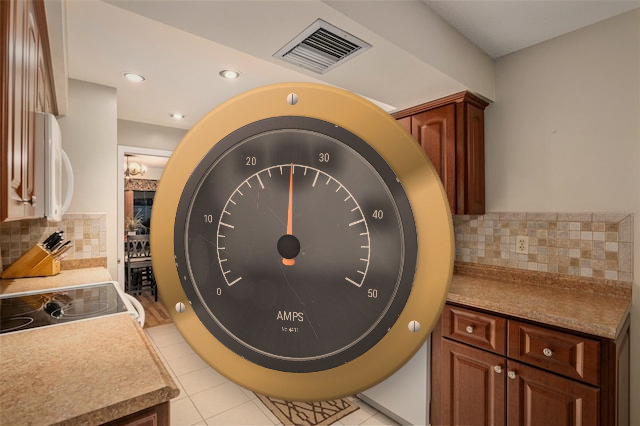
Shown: 26 A
